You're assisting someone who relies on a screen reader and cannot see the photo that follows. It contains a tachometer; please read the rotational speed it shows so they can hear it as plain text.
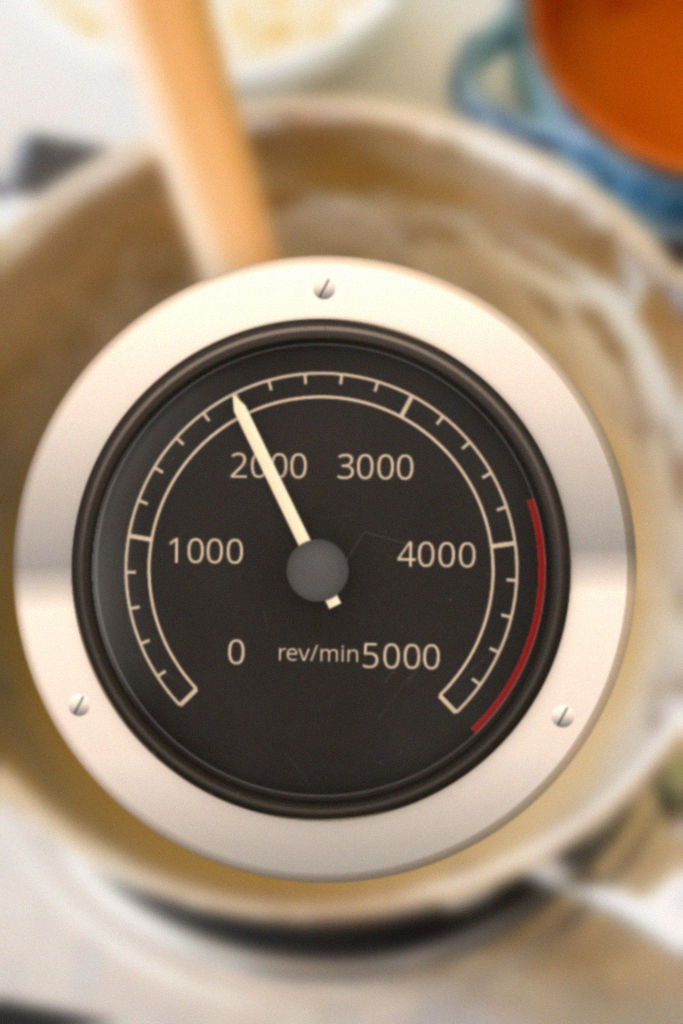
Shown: 2000 rpm
